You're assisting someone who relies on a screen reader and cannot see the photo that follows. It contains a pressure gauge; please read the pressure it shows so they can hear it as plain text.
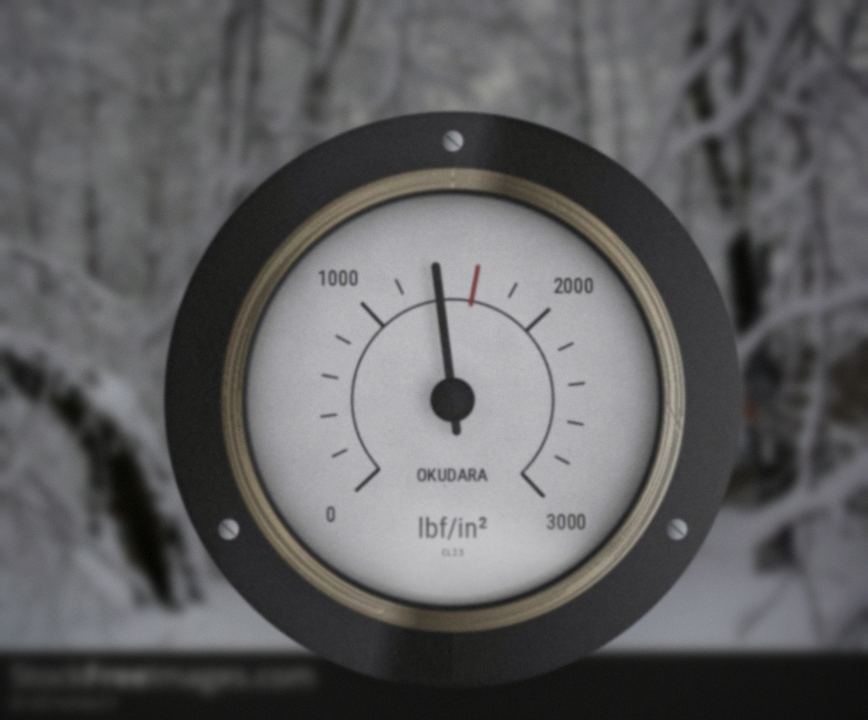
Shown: 1400 psi
